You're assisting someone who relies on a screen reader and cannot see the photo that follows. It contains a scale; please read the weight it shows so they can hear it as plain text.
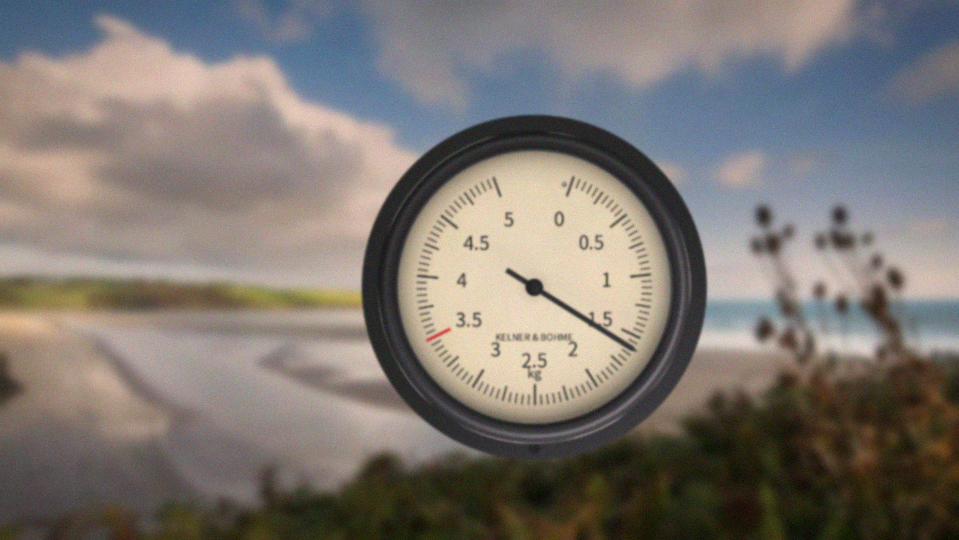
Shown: 1.6 kg
